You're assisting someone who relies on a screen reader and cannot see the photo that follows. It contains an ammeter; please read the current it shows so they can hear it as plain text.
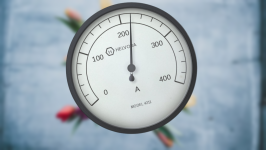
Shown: 220 A
